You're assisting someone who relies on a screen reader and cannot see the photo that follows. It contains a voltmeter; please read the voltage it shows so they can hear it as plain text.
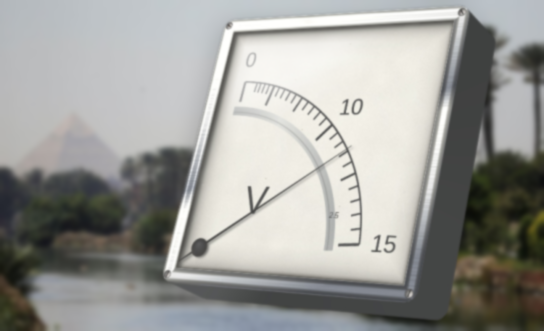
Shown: 11.5 V
